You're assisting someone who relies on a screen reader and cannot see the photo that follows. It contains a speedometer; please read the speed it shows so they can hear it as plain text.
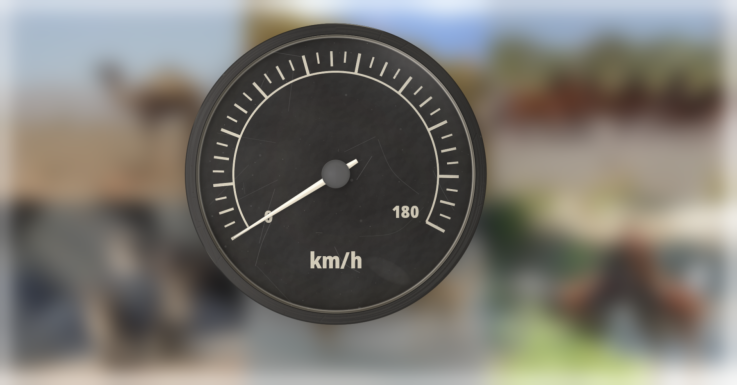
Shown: 0 km/h
